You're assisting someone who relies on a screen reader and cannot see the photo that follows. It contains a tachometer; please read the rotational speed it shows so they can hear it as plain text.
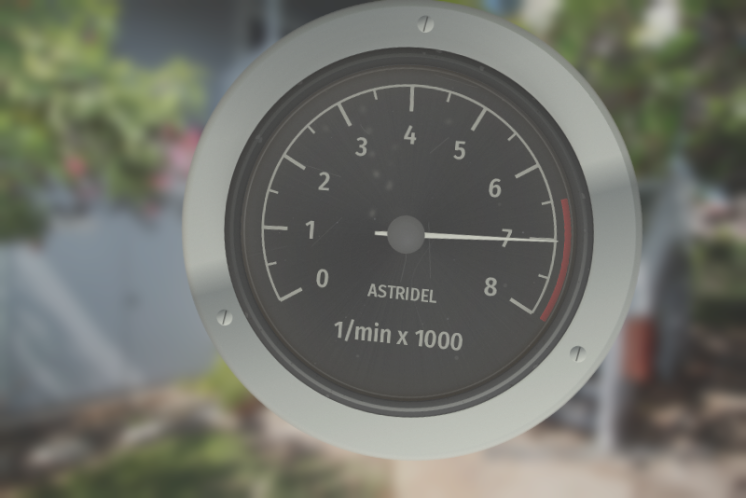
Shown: 7000 rpm
